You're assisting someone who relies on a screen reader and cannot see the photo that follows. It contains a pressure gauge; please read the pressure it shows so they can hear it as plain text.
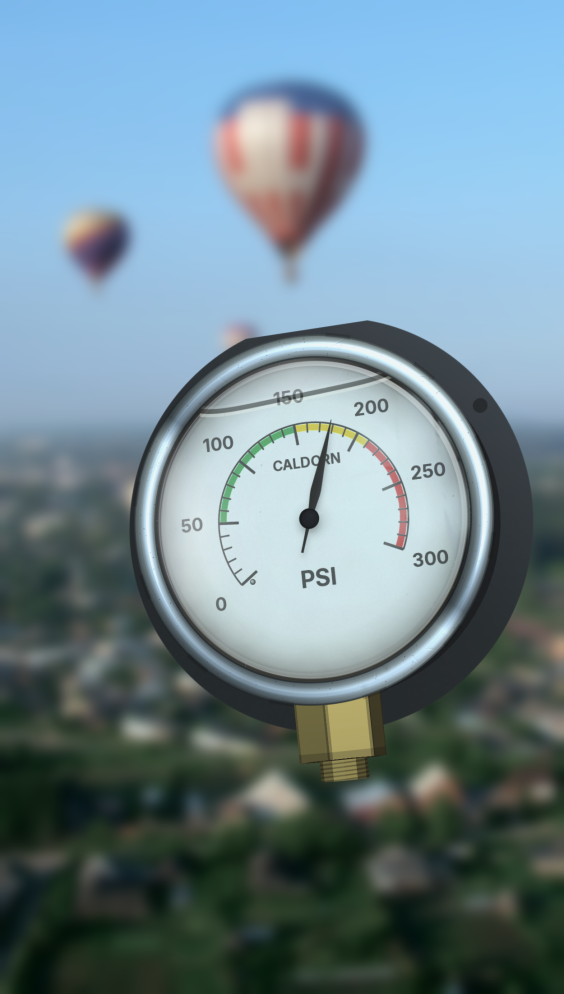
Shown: 180 psi
